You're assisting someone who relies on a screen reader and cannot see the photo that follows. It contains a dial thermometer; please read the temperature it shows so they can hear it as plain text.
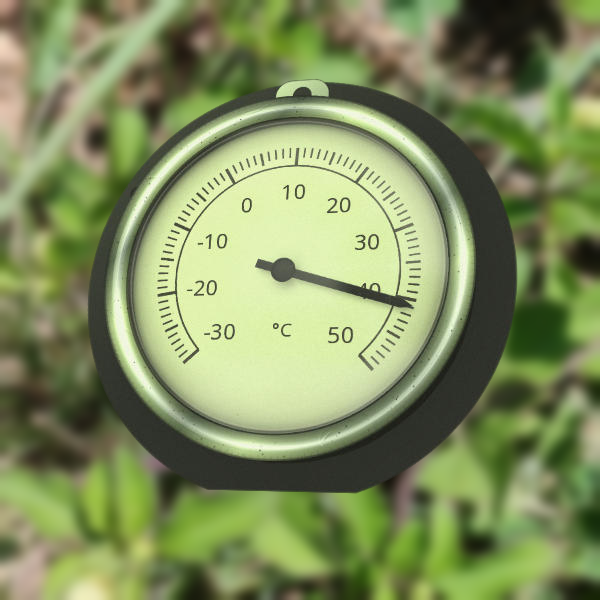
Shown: 41 °C
